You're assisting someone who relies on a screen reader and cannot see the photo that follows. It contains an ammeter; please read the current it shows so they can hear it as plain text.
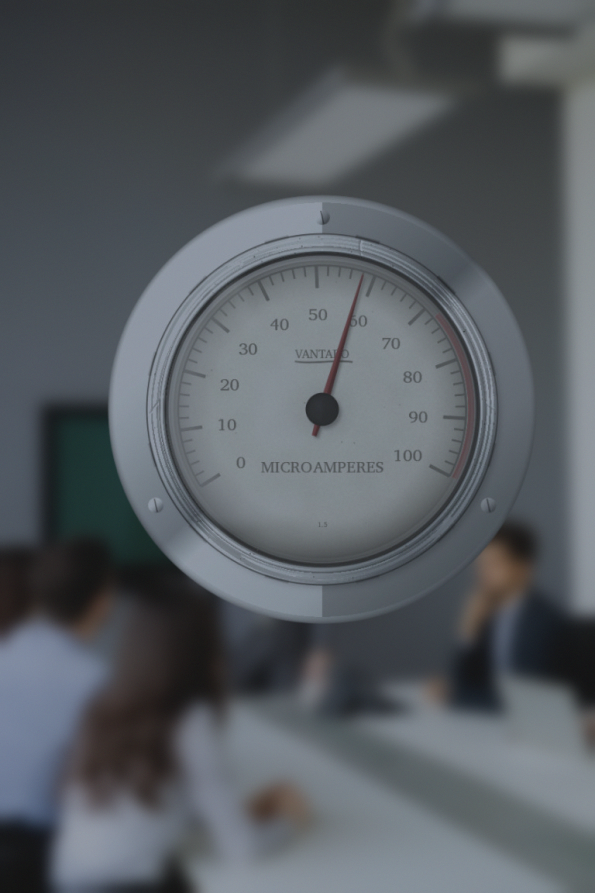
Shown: 58 µA
